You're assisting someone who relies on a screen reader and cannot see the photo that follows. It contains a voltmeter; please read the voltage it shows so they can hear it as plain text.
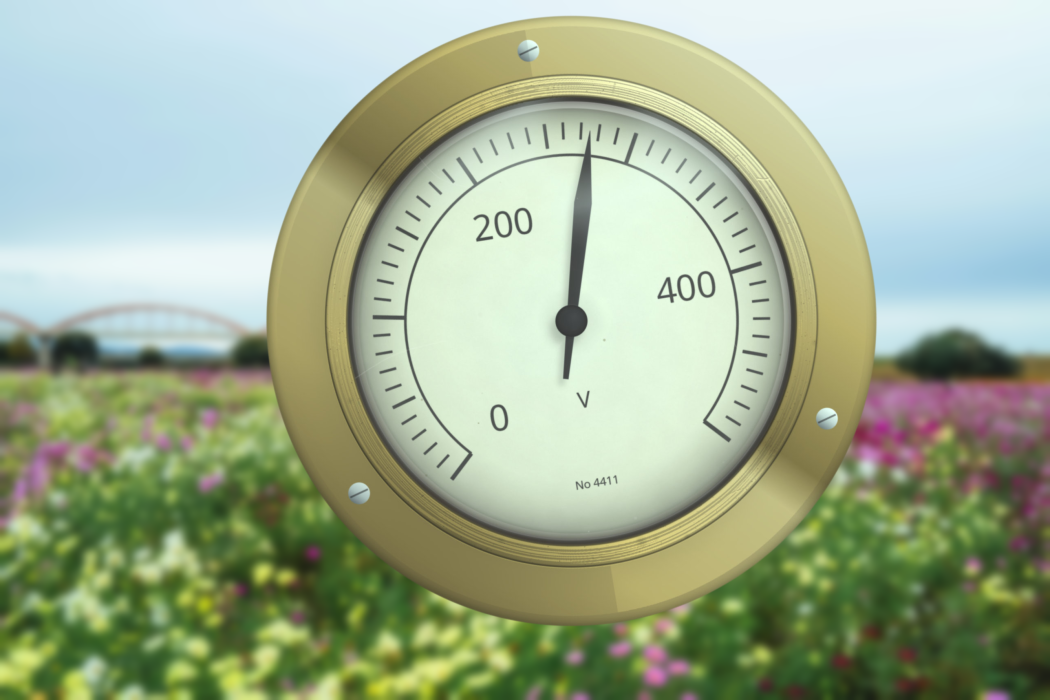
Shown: 275 V
